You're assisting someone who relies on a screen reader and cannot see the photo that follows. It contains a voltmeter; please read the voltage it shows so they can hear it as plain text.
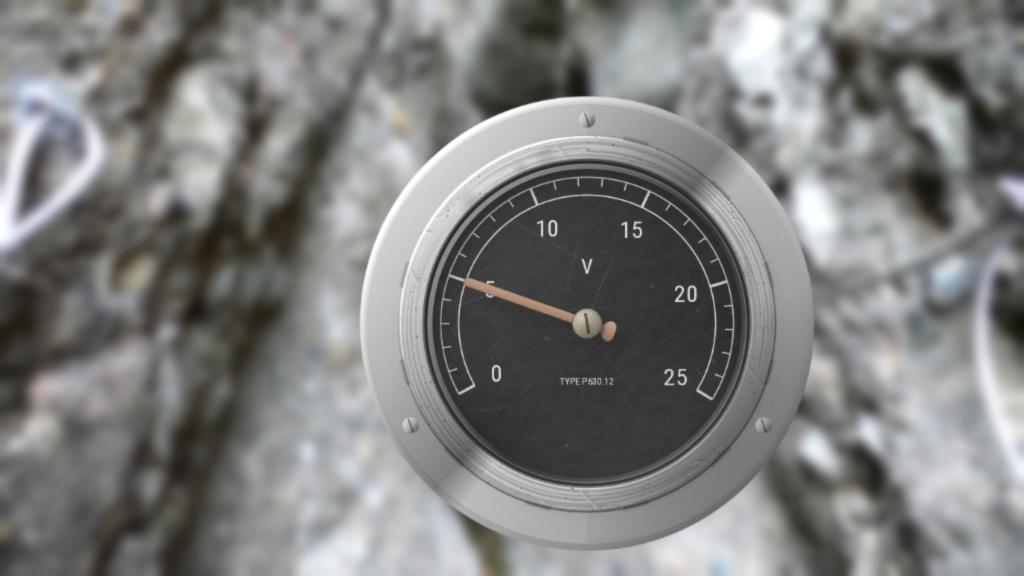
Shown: 5 V
